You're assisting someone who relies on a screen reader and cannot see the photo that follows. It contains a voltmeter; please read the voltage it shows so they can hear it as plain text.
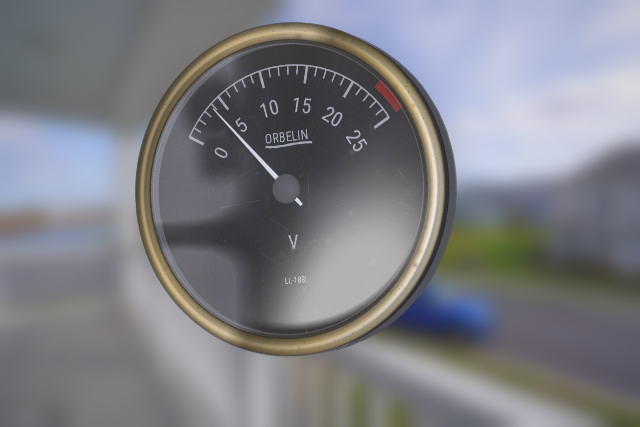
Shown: 4 V
